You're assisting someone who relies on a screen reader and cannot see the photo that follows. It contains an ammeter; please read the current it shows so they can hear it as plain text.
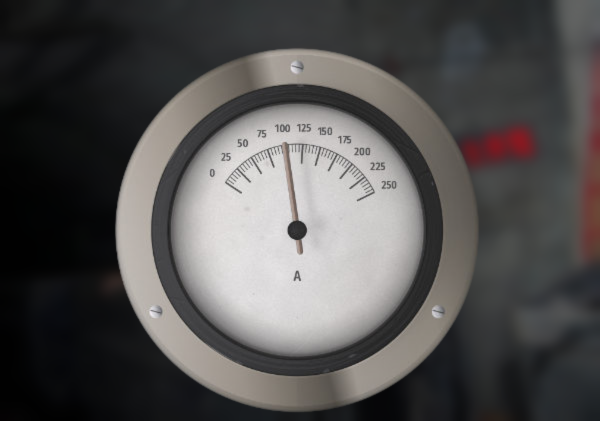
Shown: 100 A
